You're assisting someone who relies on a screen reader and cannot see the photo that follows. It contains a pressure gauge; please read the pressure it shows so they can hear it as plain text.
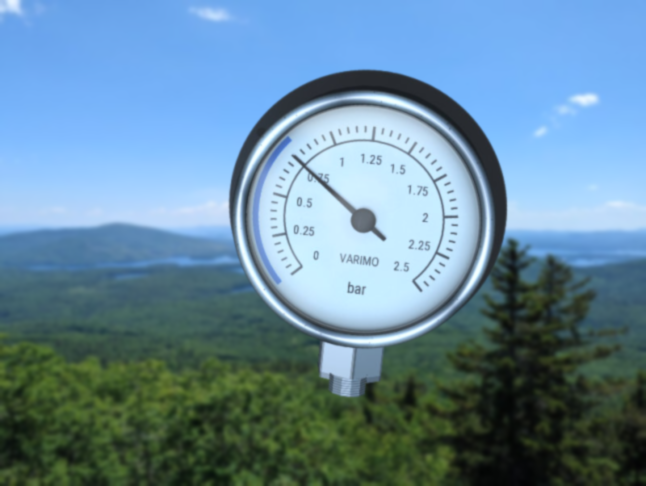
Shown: 0.75 bar
